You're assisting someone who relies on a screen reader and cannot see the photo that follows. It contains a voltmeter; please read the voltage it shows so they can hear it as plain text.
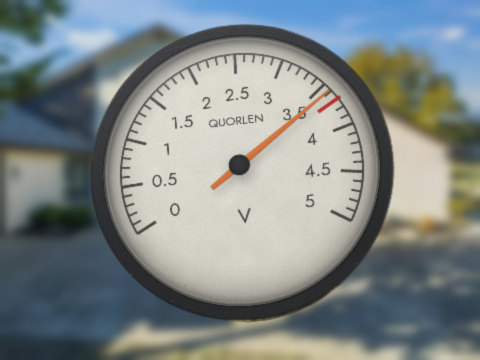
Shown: 3.6 V
